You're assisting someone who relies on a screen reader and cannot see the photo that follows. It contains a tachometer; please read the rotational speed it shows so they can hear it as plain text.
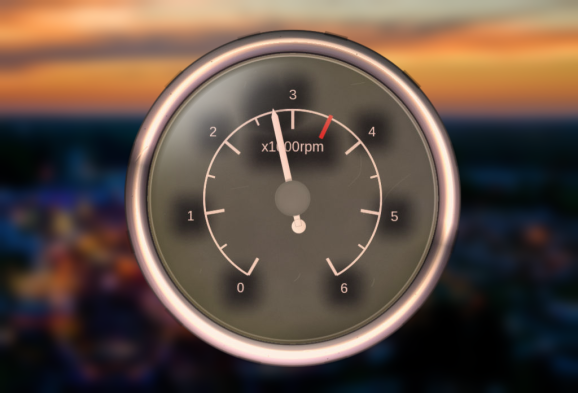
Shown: 2750 rpm
